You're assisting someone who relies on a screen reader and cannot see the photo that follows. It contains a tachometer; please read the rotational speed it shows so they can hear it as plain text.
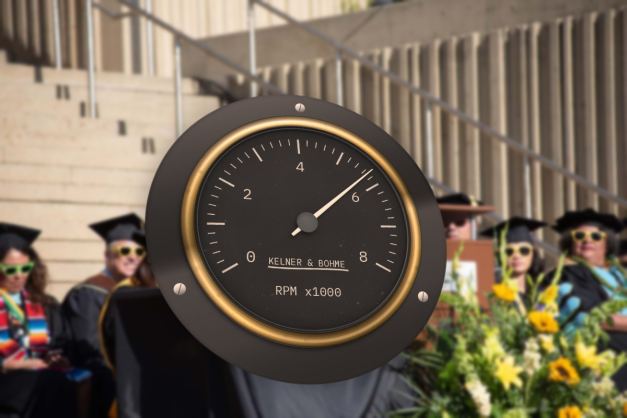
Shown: 5700 rpm
